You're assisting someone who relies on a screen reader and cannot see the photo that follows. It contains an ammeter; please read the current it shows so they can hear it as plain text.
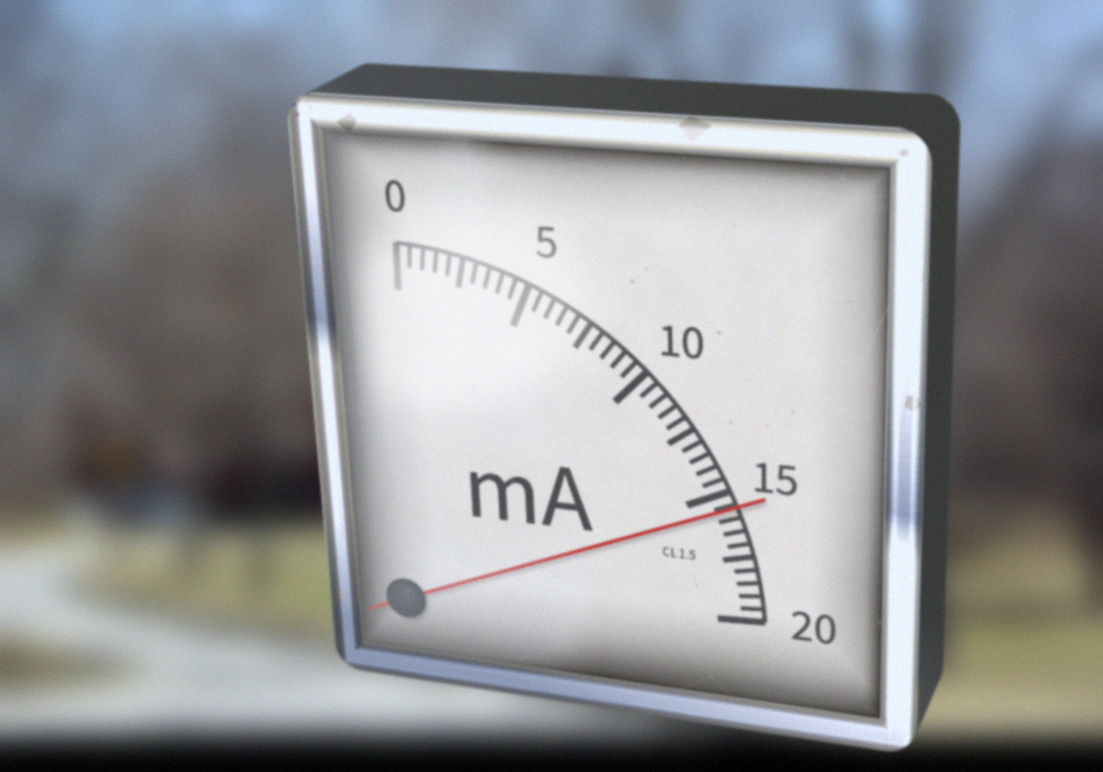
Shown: 15.5 mA
